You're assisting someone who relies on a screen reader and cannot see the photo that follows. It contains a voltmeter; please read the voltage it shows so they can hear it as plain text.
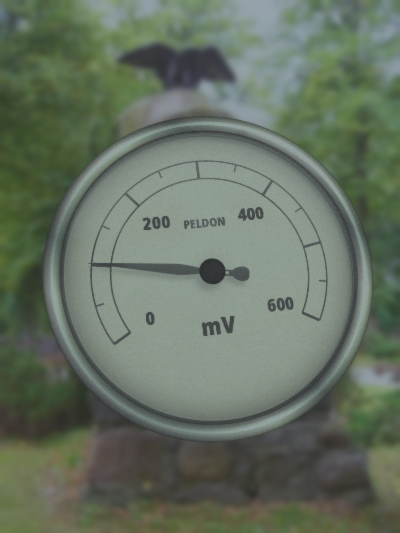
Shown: 100 mV
